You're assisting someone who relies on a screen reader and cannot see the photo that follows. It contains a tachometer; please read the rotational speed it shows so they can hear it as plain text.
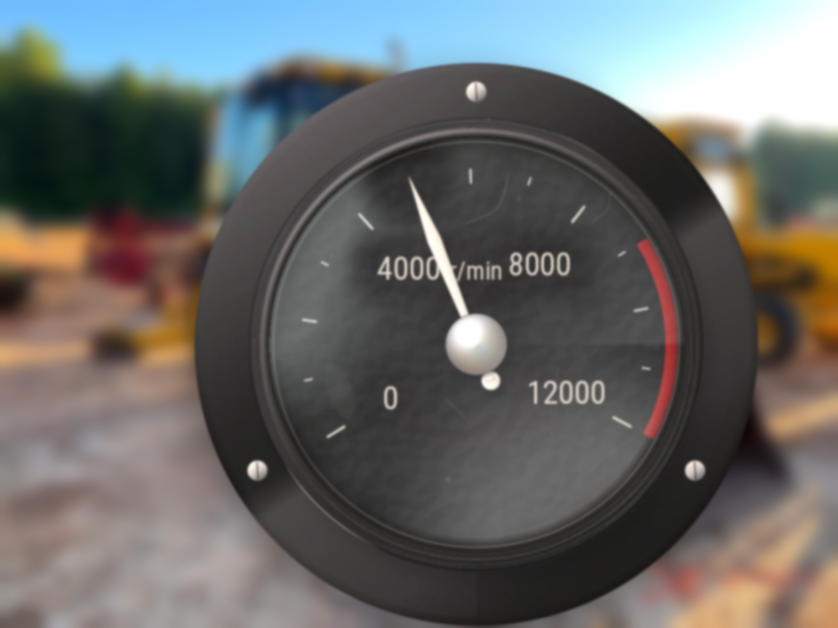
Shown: 5000 rpm
